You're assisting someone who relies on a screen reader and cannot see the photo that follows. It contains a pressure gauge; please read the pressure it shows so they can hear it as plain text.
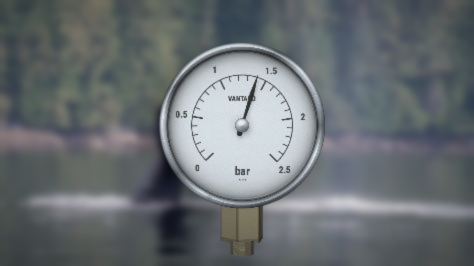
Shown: 1.4 bar
